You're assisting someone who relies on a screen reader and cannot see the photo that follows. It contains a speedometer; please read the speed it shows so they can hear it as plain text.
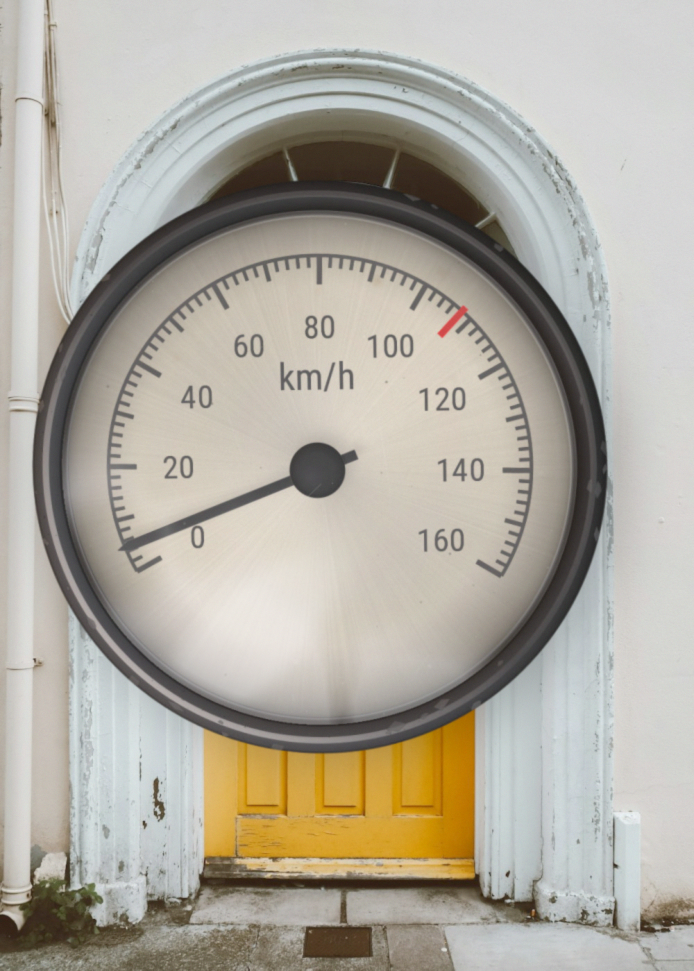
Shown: 5 km/h
